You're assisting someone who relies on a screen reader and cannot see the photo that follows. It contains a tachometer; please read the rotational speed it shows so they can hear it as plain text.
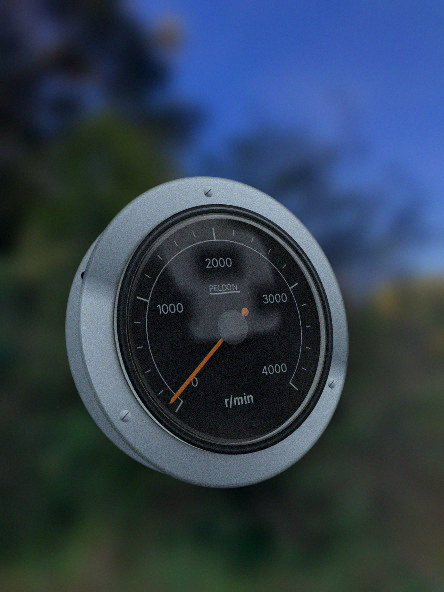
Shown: 100 rpm
